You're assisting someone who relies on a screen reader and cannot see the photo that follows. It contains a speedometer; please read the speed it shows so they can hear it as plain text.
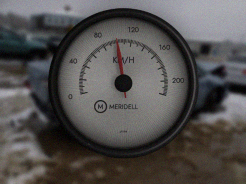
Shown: 100 km/h
